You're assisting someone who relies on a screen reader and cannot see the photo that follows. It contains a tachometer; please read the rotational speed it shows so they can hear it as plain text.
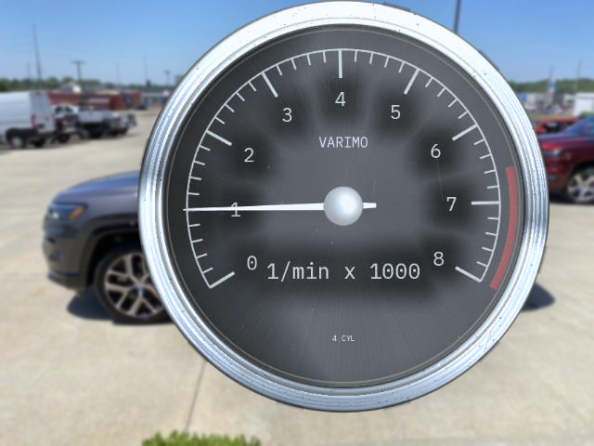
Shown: 1000 rpm
